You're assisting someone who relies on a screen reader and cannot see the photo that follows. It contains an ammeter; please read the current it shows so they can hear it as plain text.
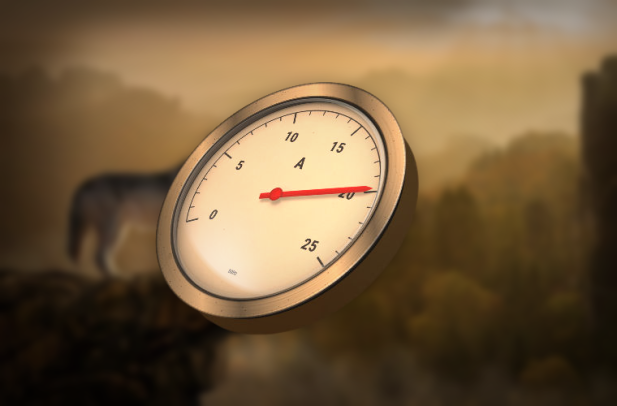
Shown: 20 A
